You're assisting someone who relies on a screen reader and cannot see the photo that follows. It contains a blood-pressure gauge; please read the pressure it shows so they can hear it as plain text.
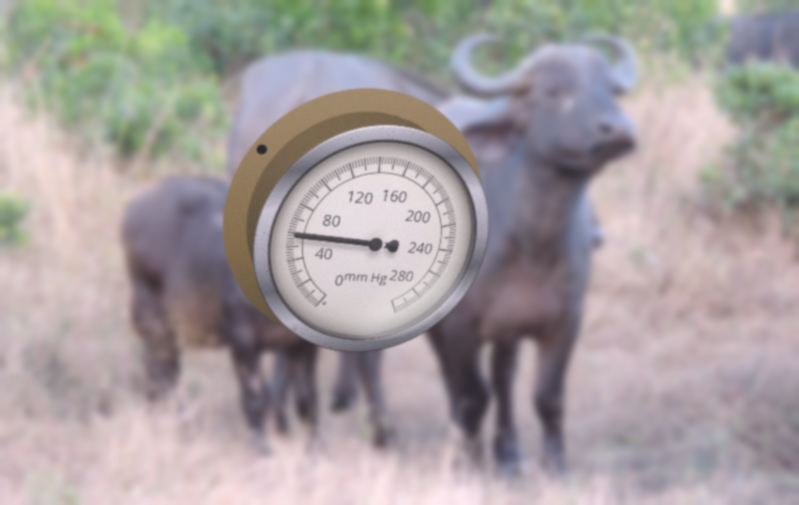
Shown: 60 mmHg
